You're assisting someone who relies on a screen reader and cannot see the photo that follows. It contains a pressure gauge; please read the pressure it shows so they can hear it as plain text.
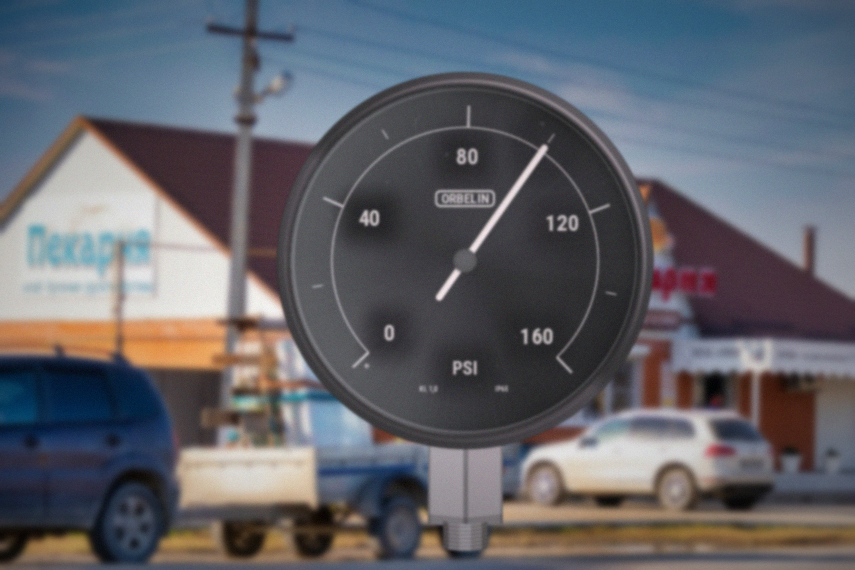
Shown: 100 psi
